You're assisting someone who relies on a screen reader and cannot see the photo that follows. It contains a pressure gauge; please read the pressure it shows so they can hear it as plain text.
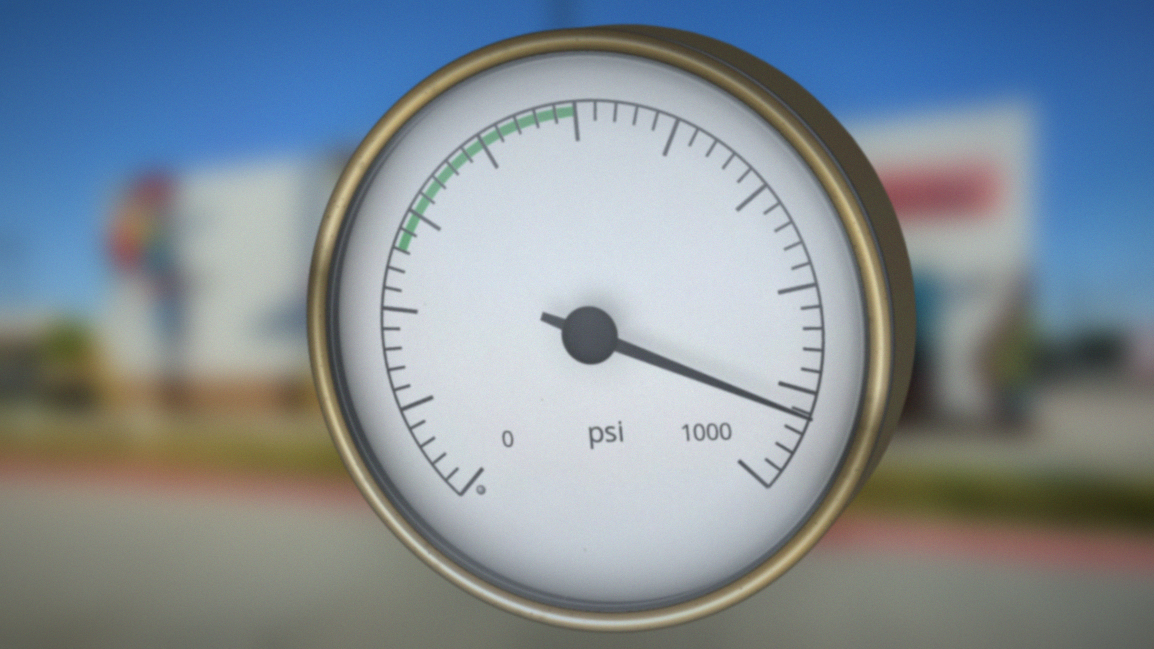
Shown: 920 psi
